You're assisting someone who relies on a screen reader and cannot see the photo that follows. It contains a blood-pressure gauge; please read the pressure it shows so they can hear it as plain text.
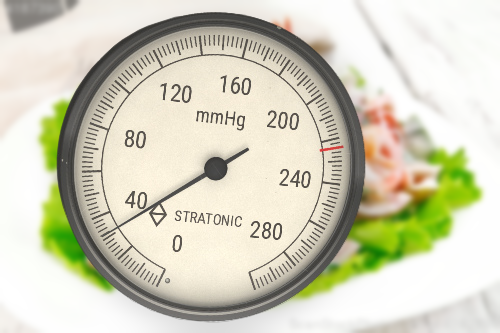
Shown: 32 mmHg
